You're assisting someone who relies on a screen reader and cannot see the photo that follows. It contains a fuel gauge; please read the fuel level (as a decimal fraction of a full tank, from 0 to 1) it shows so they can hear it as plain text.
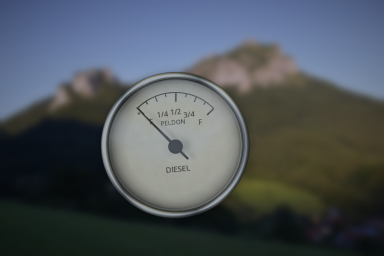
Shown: 0
